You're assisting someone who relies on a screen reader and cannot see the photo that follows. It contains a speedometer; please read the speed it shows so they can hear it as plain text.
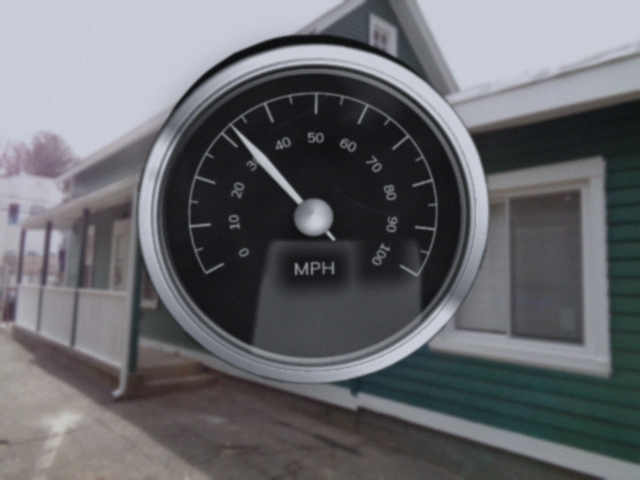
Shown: 32.5 mph
